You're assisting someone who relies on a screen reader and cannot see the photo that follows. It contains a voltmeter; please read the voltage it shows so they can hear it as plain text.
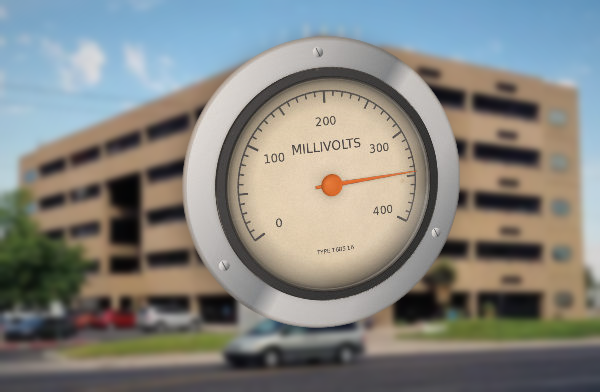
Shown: 345 mV
